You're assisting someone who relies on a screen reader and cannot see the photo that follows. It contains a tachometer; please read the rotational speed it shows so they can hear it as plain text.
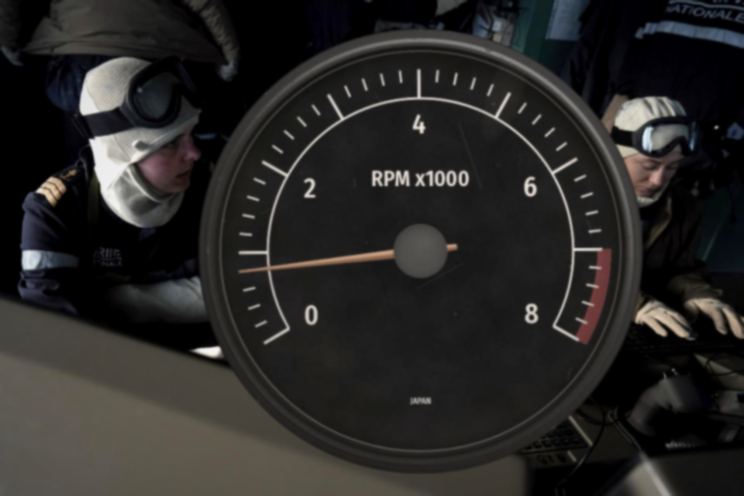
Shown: 800 rpm
